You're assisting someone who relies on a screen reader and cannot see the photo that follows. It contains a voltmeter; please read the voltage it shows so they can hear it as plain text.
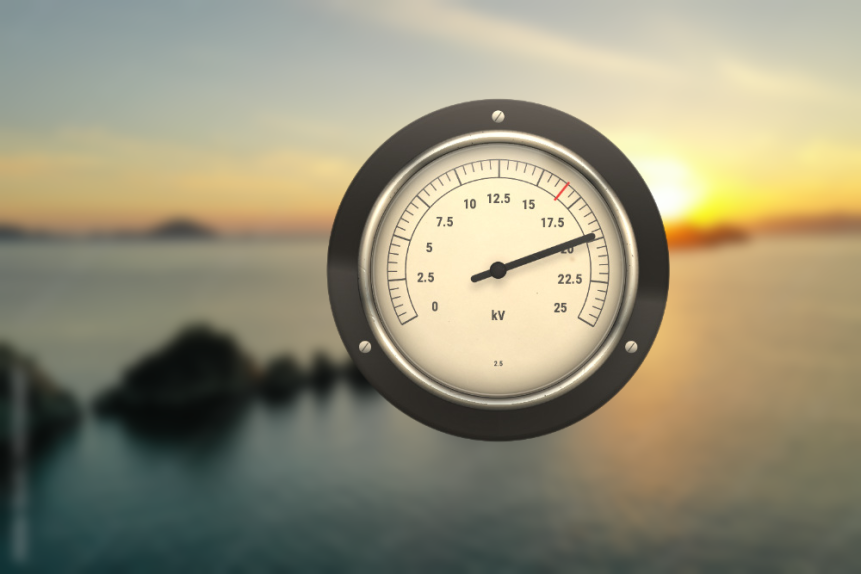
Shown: 19.75 kV
